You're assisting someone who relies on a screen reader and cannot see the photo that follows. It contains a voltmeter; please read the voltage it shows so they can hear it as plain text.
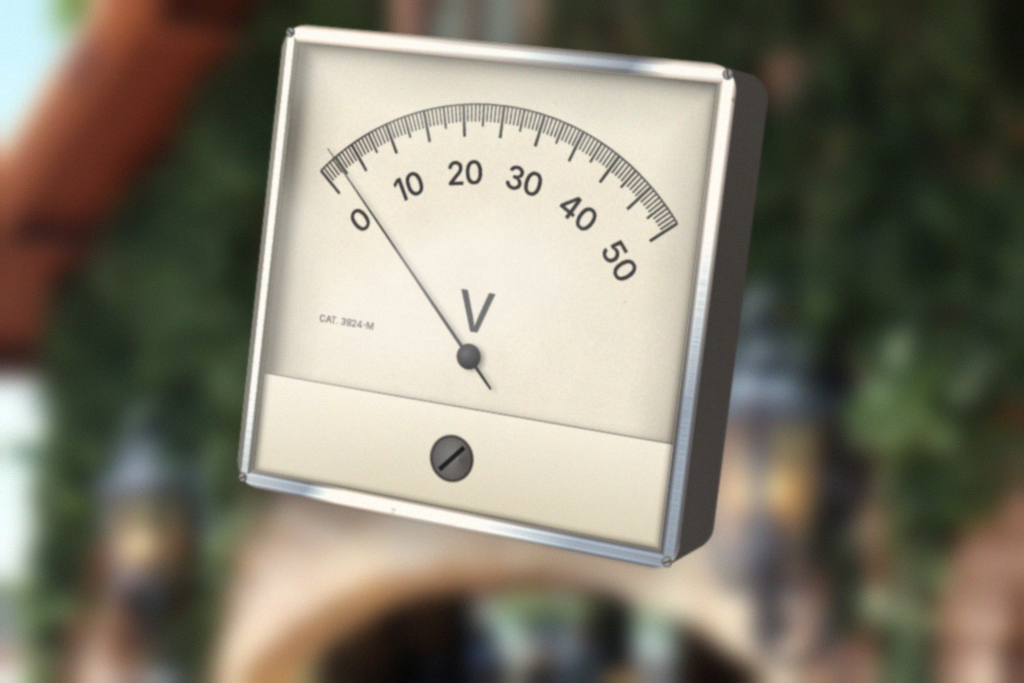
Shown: 2.5 V
